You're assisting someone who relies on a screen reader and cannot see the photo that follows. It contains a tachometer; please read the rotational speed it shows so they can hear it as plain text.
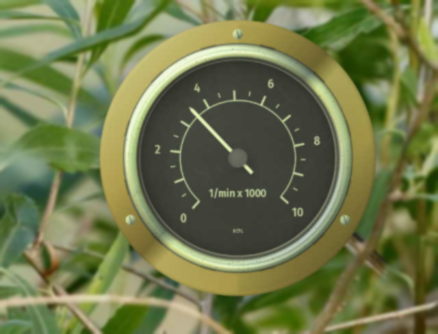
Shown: 3500 rpm
